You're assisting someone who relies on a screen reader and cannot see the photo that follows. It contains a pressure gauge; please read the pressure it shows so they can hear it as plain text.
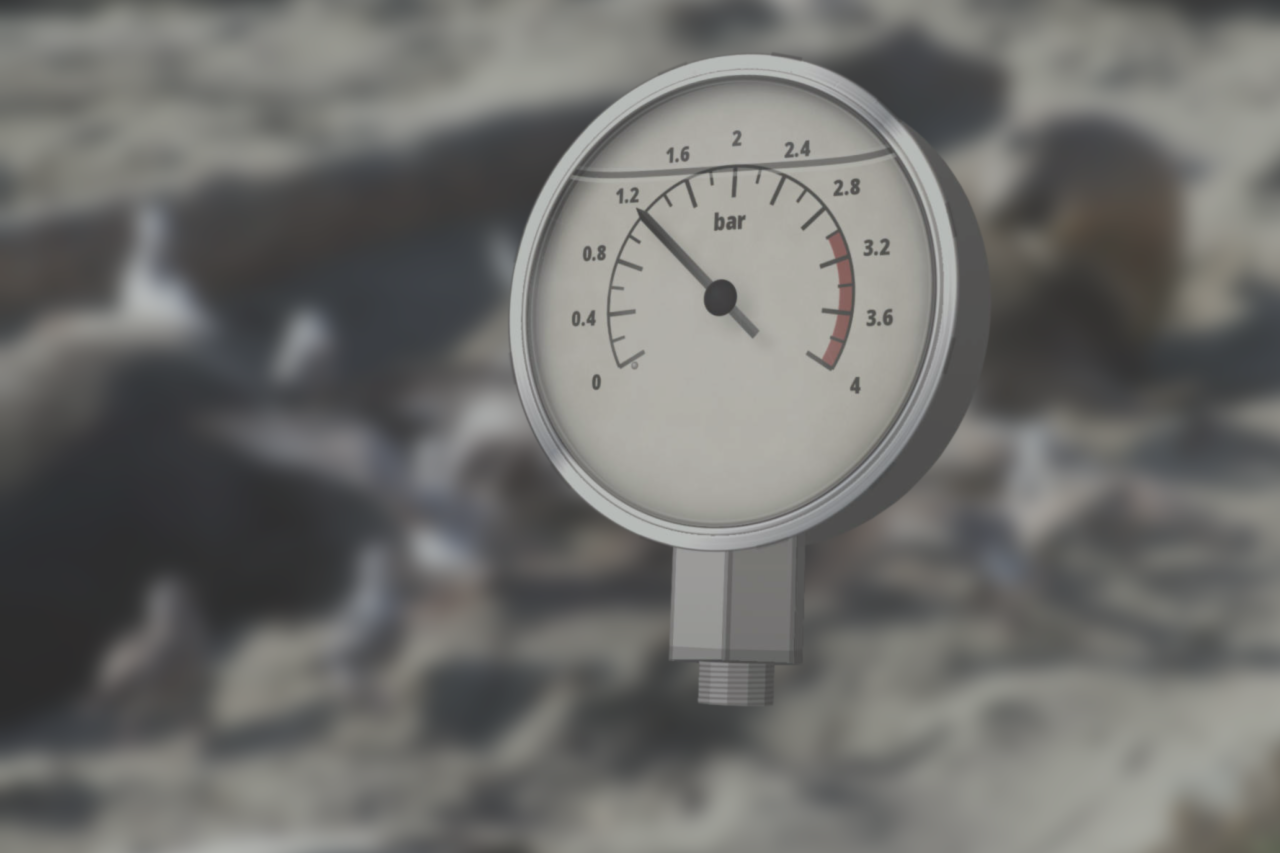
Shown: 1.2 bar
